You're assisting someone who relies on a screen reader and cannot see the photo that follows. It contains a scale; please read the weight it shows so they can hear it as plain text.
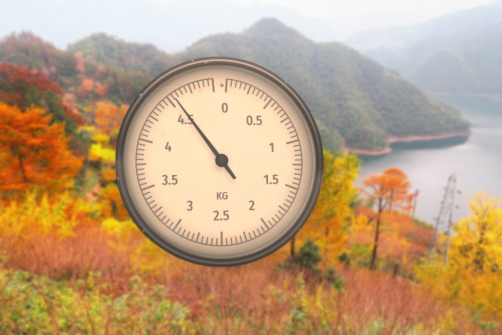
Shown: 4.55 kg
